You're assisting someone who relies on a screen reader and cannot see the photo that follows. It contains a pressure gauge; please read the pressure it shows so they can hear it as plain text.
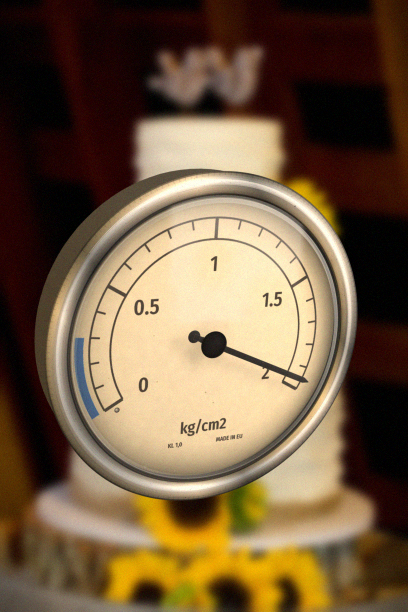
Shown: 1.95 kg/cm²
